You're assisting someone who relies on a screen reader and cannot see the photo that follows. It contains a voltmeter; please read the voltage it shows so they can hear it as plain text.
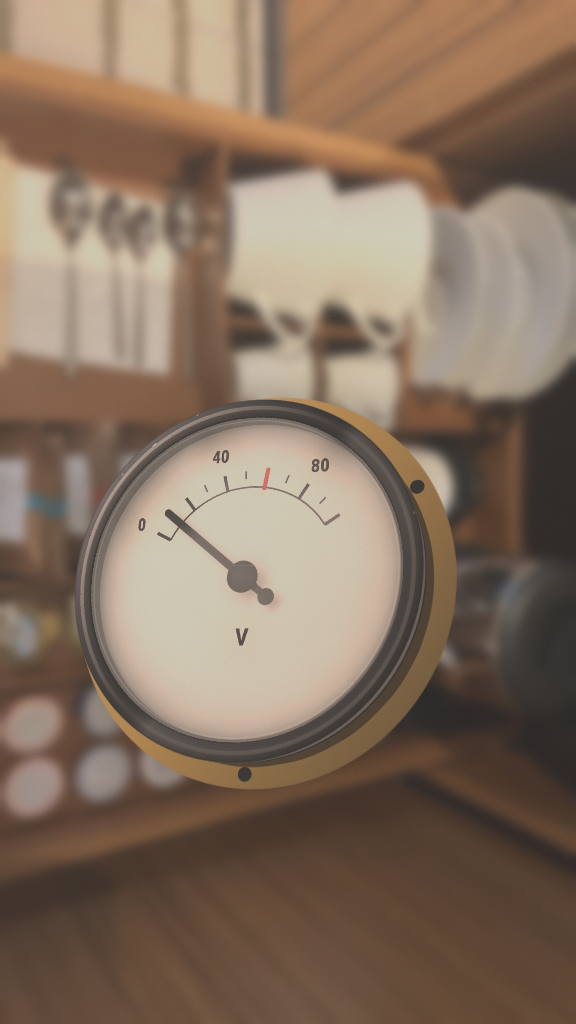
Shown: 10 V
